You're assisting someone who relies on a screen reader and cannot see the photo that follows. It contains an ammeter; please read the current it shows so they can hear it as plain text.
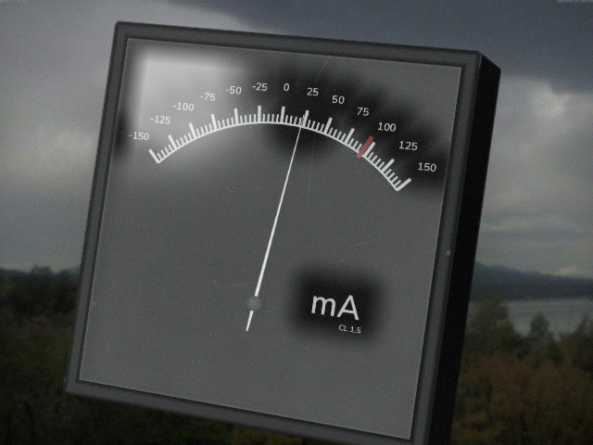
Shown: 25 mA
